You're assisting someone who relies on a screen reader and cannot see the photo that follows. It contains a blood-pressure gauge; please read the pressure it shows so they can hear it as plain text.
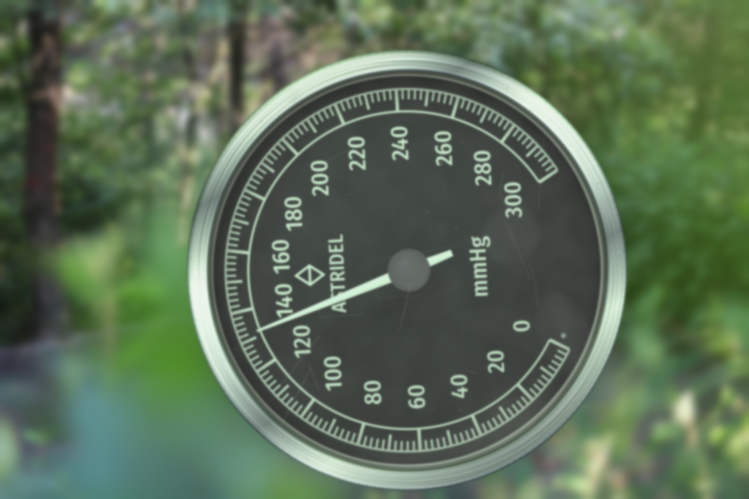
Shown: 132 mmHg
